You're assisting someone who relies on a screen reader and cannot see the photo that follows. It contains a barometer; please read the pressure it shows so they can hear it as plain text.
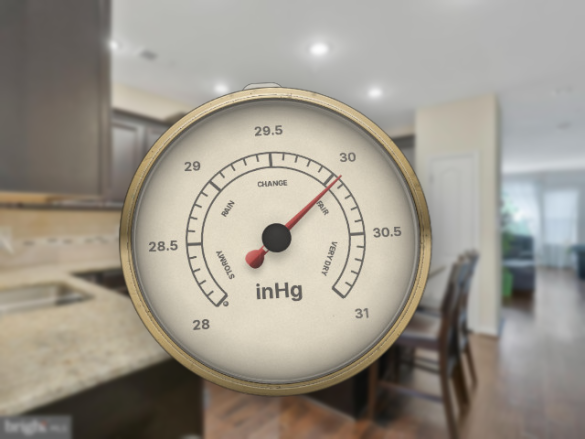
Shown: 30.05 inHg
